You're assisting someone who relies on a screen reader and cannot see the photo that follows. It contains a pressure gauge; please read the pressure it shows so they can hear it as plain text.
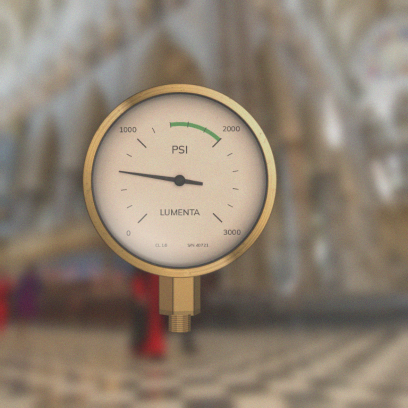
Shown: 600 psi
